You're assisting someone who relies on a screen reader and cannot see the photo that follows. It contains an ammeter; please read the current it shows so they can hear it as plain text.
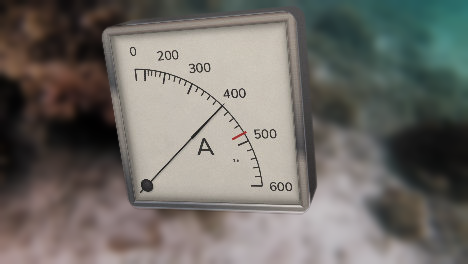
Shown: 400 A
